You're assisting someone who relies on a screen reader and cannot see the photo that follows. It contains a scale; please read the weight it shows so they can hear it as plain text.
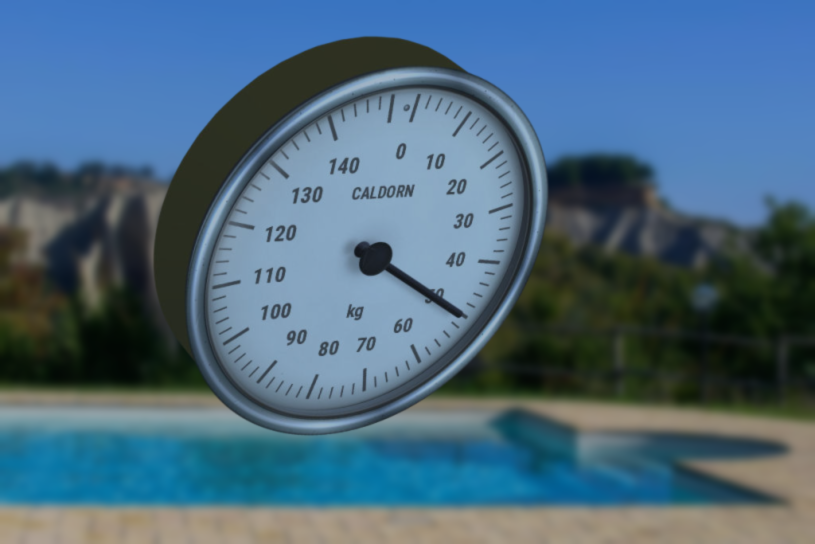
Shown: 50 kg
